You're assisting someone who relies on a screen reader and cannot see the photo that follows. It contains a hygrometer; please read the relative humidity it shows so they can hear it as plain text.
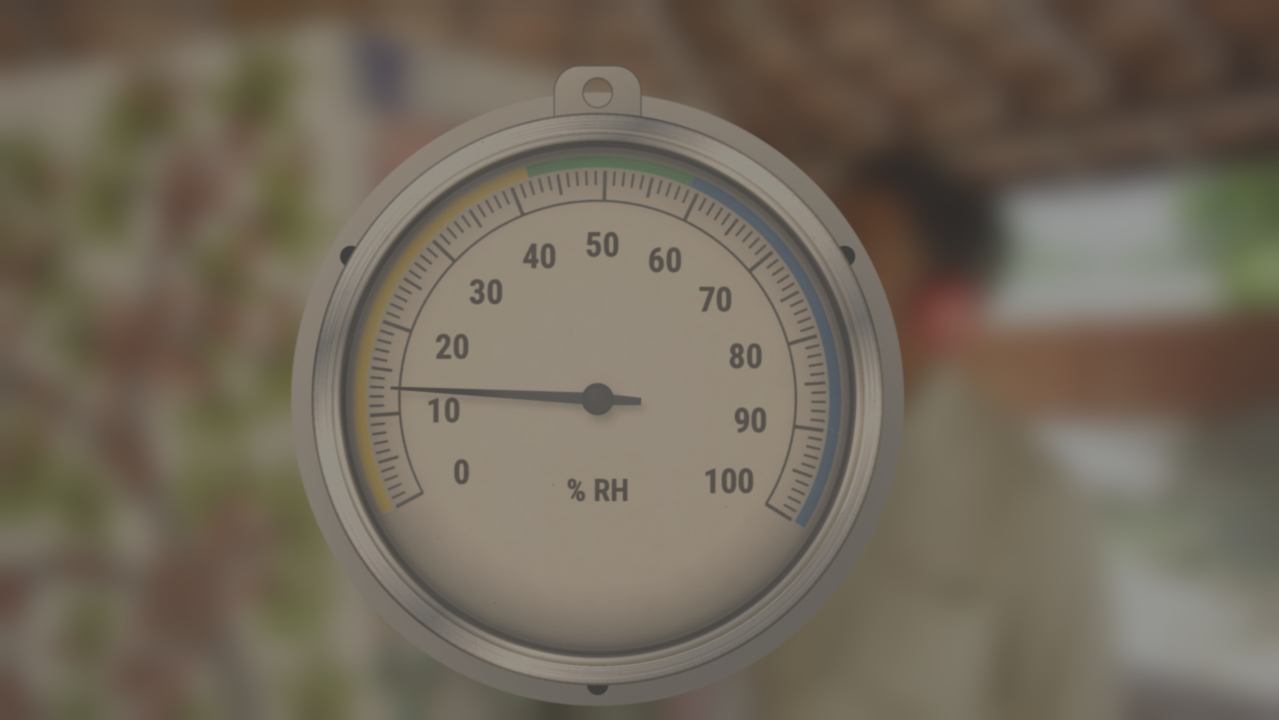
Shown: 13 %
